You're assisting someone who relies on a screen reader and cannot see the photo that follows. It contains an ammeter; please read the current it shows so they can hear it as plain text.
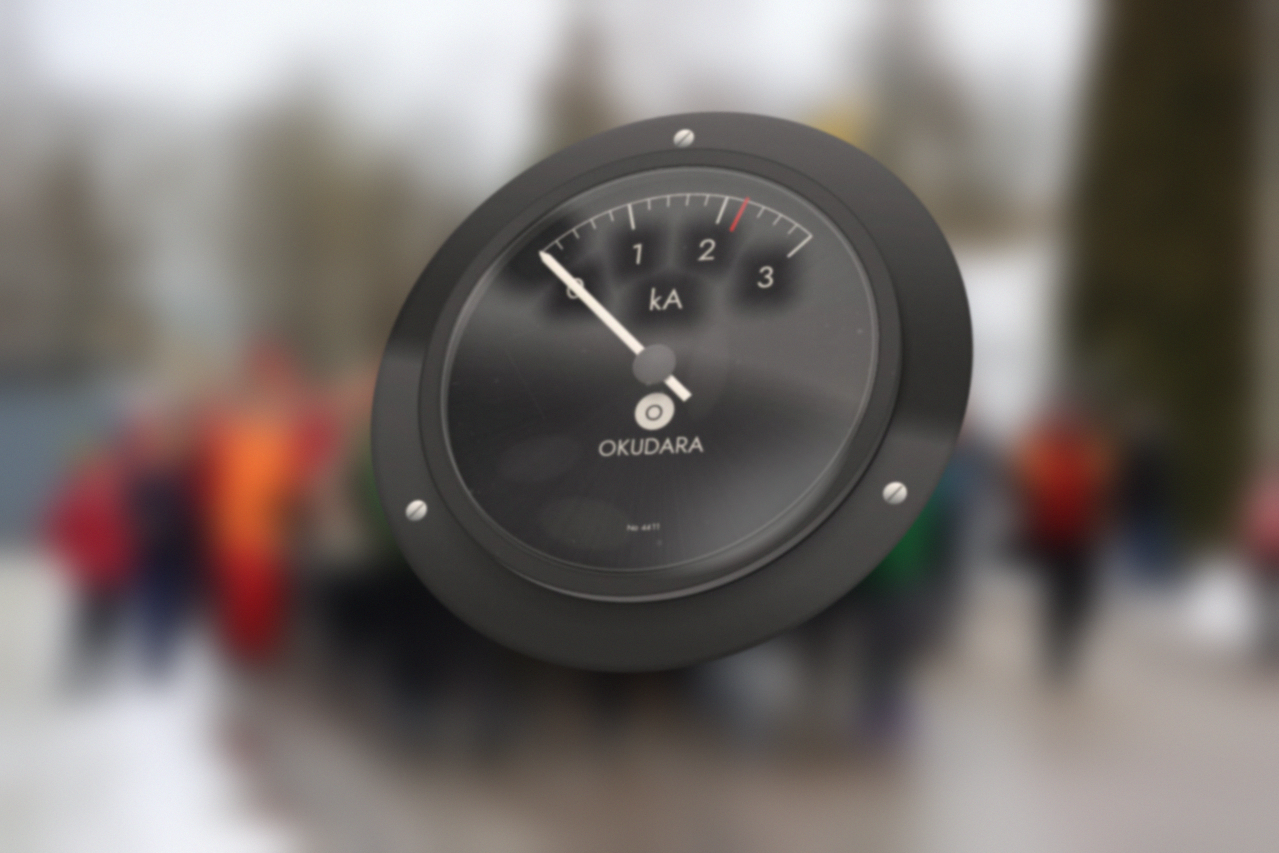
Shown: 0 kA
